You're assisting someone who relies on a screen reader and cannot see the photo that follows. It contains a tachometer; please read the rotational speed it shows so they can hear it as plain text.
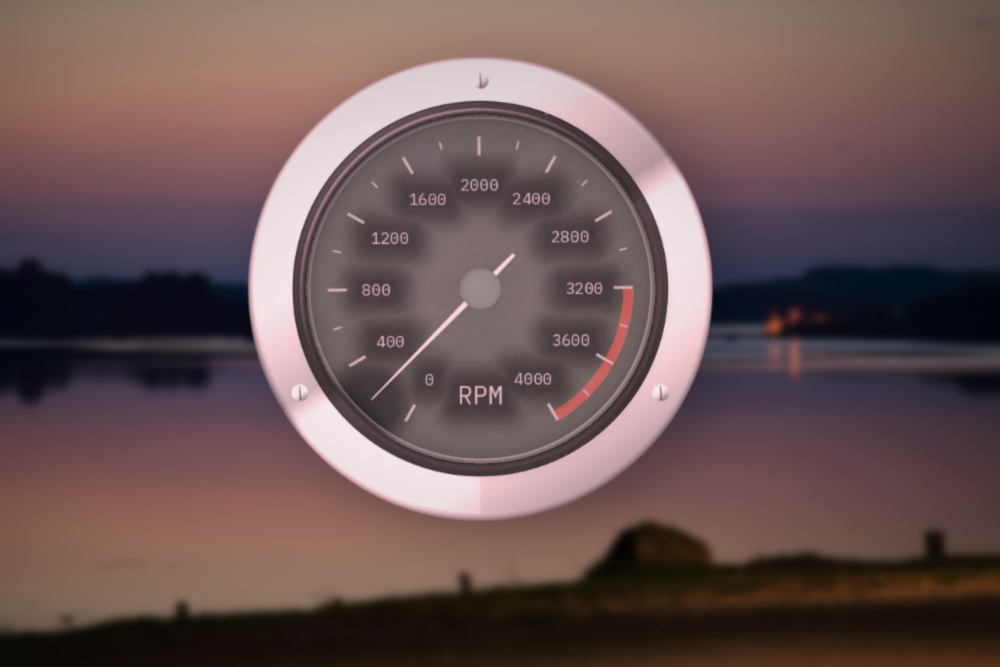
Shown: 200 rpm
